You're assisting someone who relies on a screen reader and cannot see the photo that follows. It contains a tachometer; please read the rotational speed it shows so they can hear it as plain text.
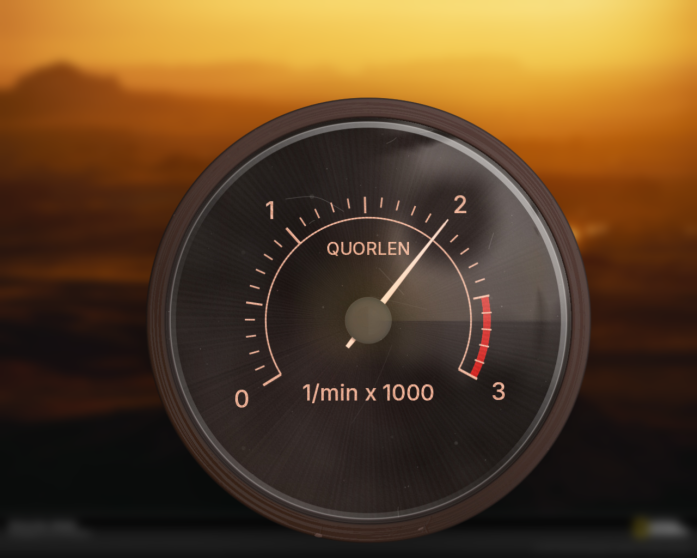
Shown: 2000 rpm
